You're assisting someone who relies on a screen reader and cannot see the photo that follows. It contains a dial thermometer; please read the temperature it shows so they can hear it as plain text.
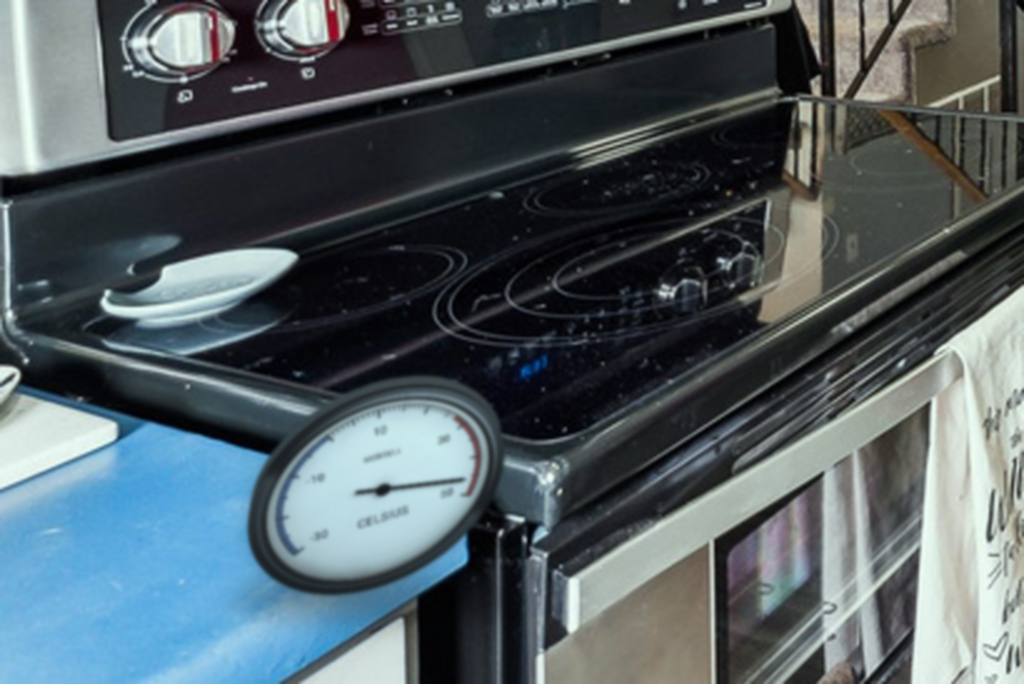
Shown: 45 °C
